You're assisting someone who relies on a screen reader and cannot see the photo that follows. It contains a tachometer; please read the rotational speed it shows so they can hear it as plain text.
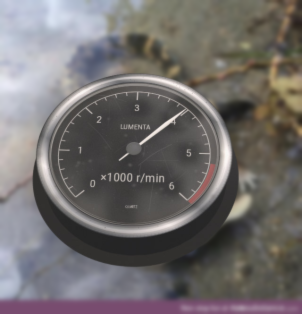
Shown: 4000 rpm
